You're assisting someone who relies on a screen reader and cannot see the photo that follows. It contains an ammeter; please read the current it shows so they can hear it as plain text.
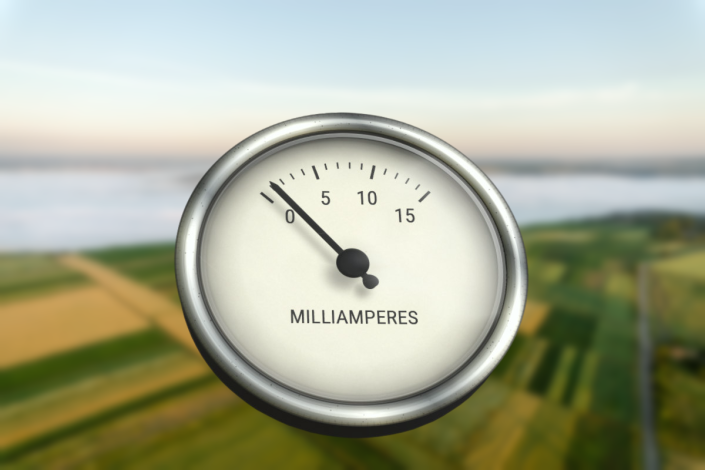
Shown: 1 mA
